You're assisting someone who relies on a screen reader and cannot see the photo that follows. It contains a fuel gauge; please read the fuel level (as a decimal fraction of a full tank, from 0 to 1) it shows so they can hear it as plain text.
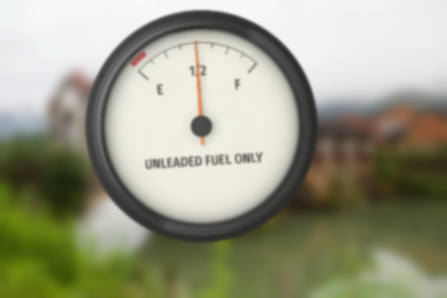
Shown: 0.5
